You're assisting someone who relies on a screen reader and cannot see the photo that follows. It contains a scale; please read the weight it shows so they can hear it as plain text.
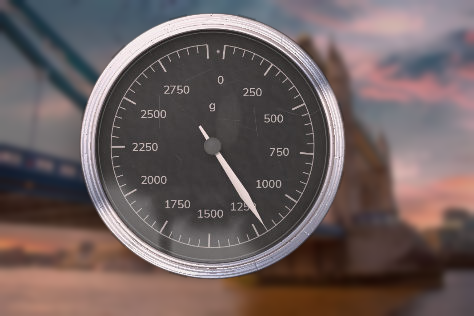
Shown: 1200 g
